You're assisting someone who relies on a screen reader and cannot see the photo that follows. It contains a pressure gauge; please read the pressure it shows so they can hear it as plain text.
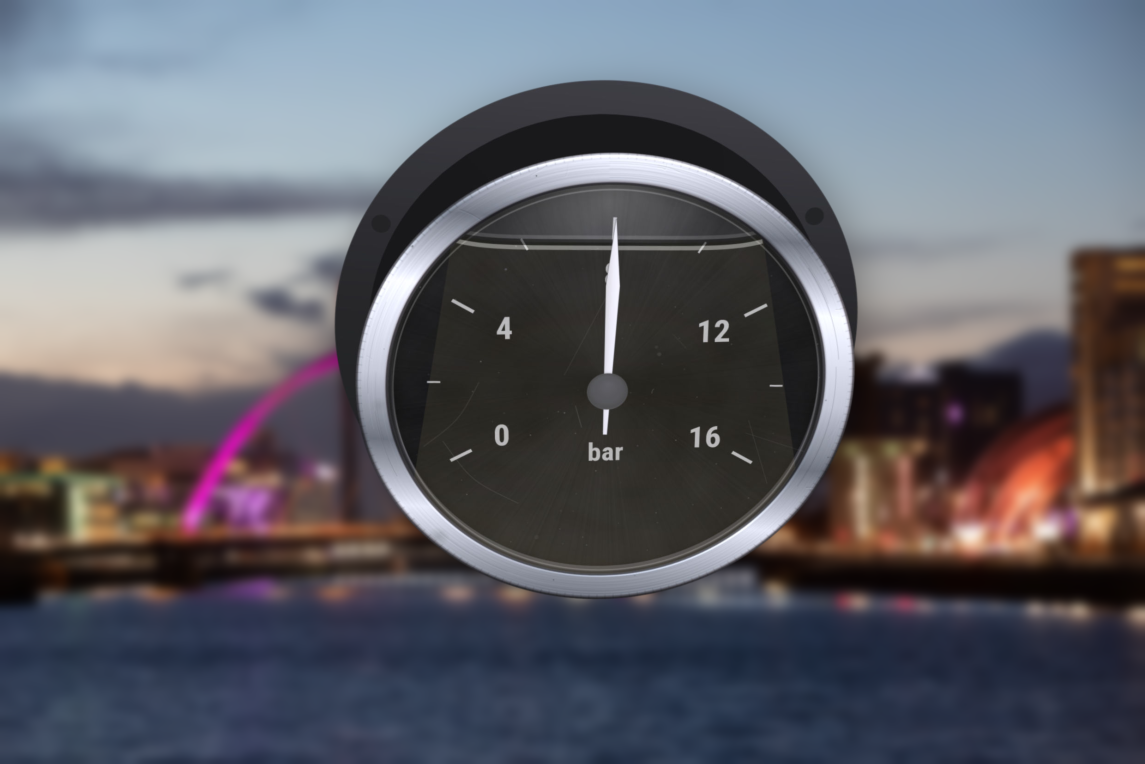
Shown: 8 bar
